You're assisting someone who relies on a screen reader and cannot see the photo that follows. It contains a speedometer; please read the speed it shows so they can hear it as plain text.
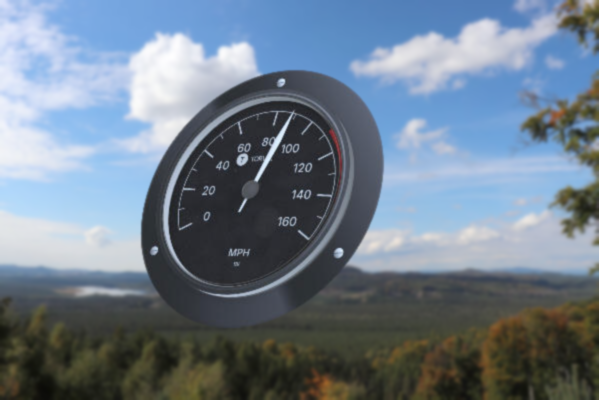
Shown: 90 mph
